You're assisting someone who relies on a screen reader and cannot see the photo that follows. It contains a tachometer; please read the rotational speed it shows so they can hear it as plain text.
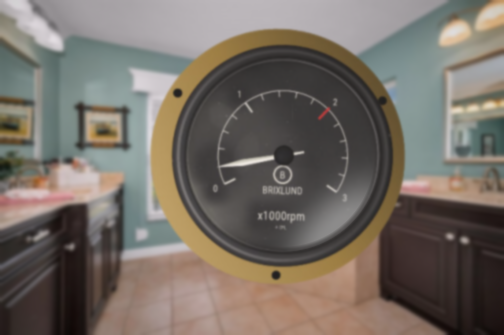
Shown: 200 rpm
